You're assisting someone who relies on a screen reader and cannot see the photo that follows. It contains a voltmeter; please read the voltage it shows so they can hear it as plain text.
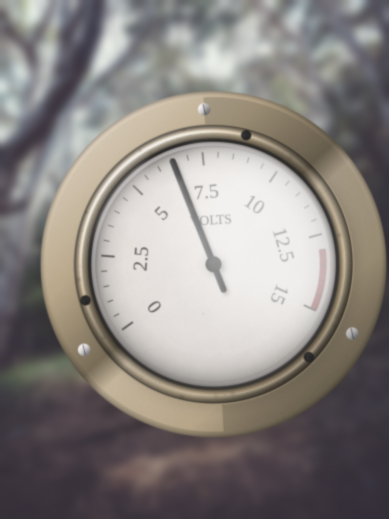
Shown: 6.5 V
